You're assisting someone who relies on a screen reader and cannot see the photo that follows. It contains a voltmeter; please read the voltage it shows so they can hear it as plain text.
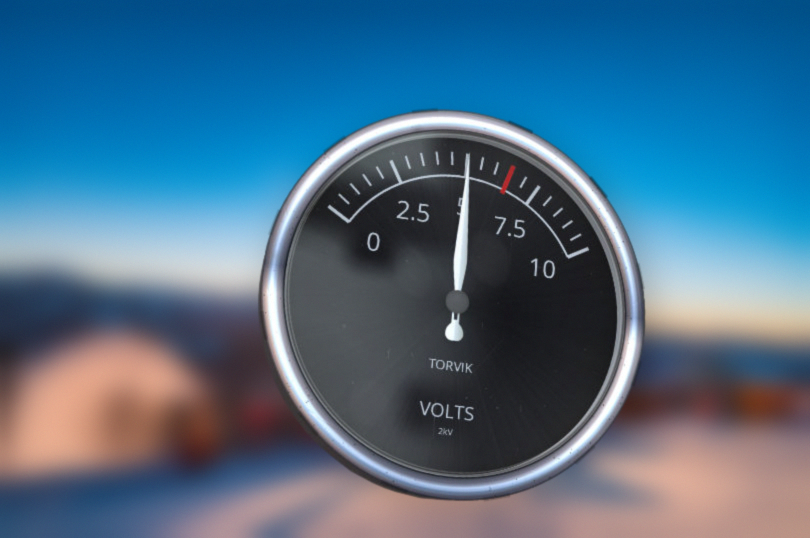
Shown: 5 V
